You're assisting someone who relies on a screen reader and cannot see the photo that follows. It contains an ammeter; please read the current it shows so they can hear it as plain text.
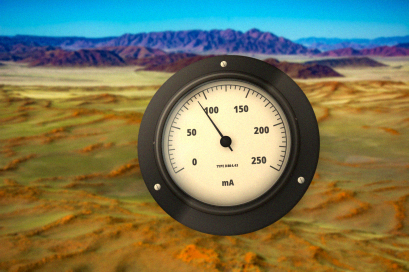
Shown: 90 mA
